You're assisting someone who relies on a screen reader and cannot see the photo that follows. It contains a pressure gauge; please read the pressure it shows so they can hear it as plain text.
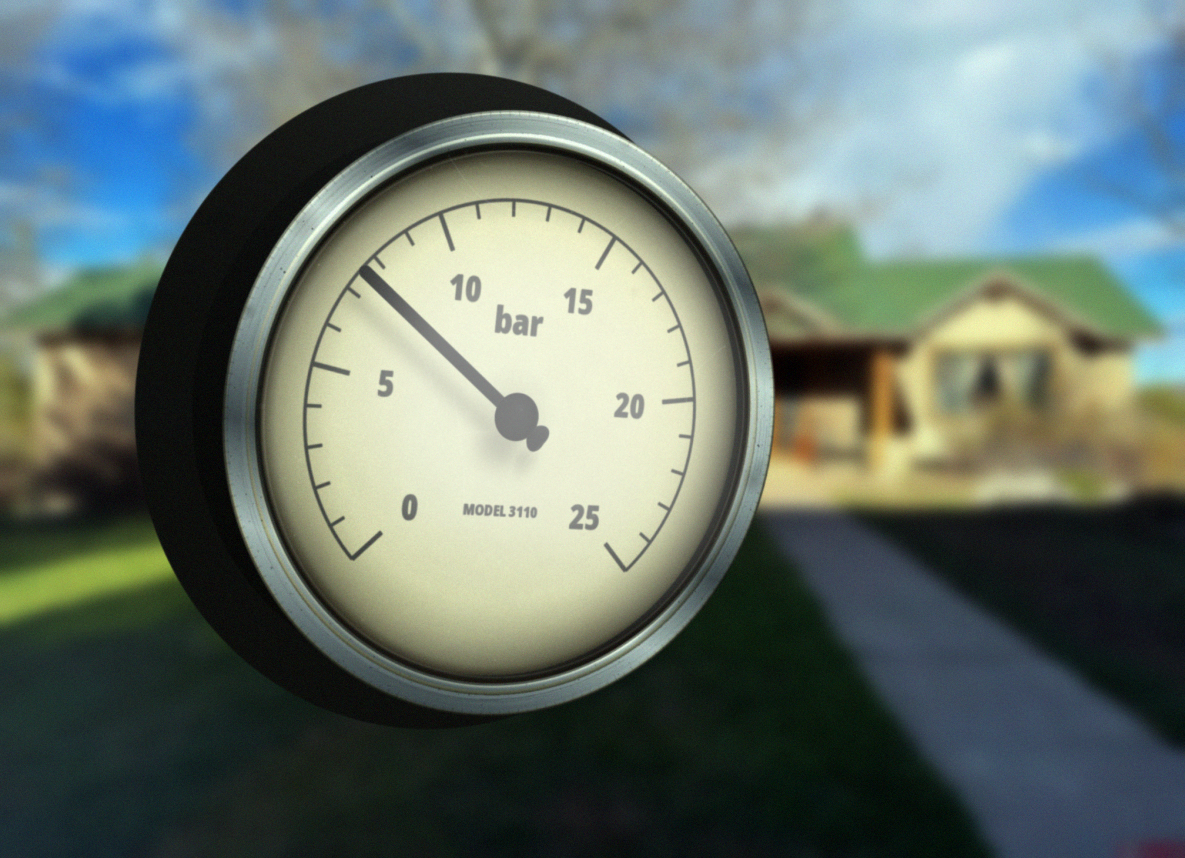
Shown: 7.5 bar
